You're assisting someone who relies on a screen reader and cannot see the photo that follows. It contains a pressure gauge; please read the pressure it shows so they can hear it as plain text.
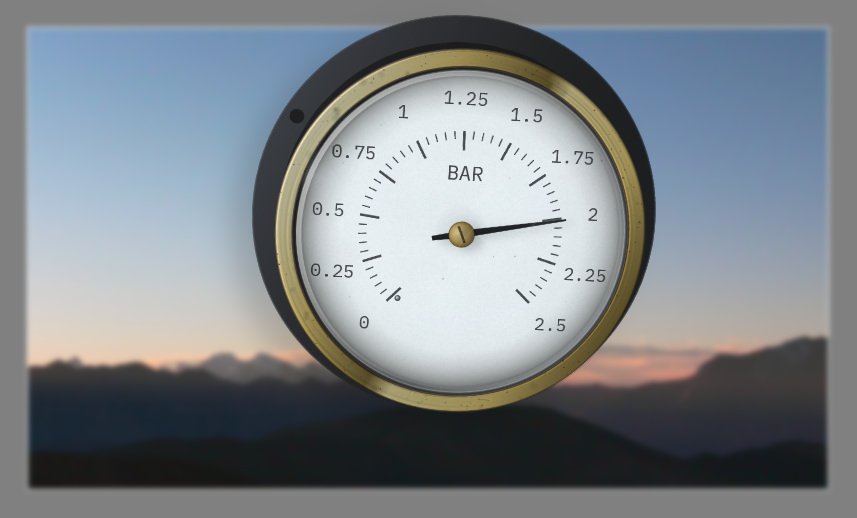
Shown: 2 bar
